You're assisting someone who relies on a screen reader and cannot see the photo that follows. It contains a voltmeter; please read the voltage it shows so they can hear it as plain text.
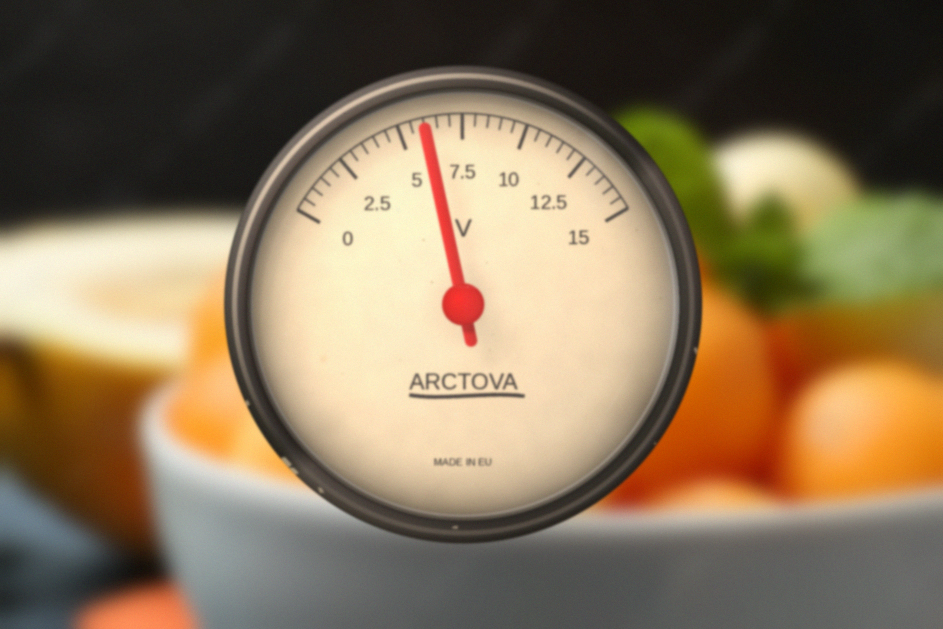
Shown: 6 V
